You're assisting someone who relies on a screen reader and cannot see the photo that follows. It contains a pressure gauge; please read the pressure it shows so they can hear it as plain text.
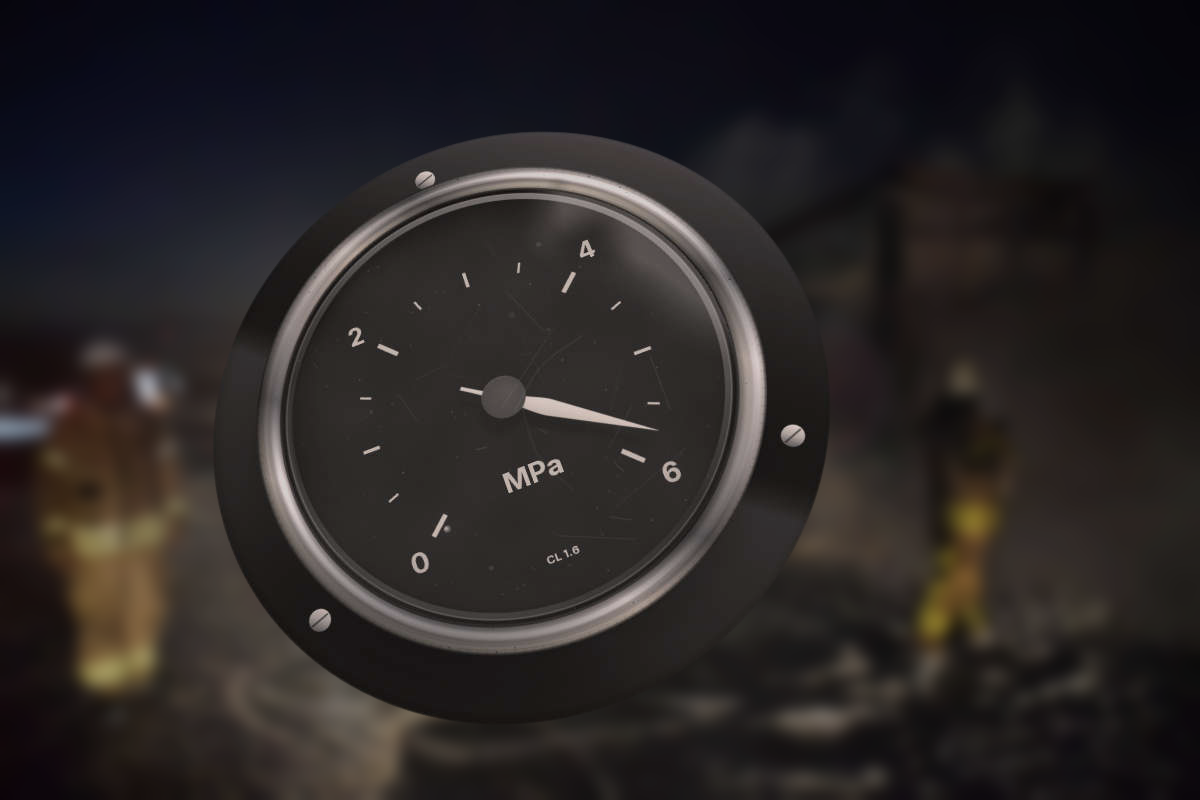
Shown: 5.75 MPa
